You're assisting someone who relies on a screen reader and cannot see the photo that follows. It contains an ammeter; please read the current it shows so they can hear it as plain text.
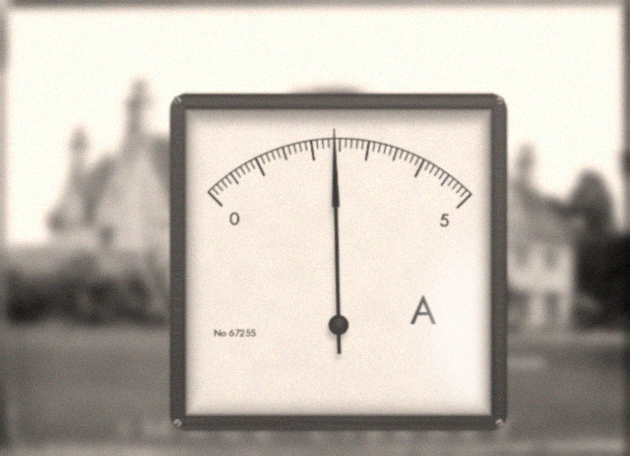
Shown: 2.4 A
